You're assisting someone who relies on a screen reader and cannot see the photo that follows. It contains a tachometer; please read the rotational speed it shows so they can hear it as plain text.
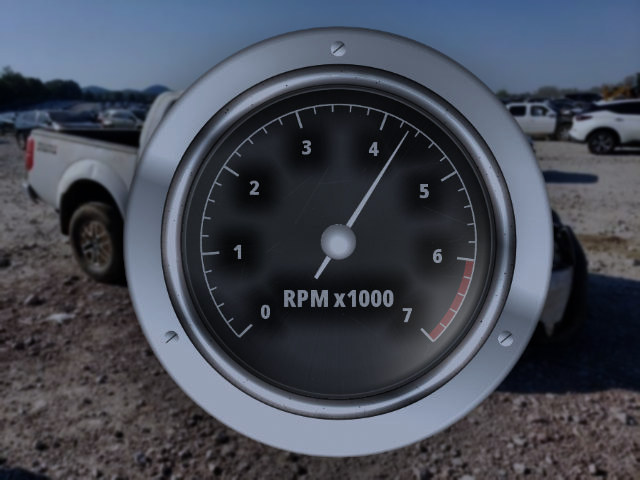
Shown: 4300 rpm
